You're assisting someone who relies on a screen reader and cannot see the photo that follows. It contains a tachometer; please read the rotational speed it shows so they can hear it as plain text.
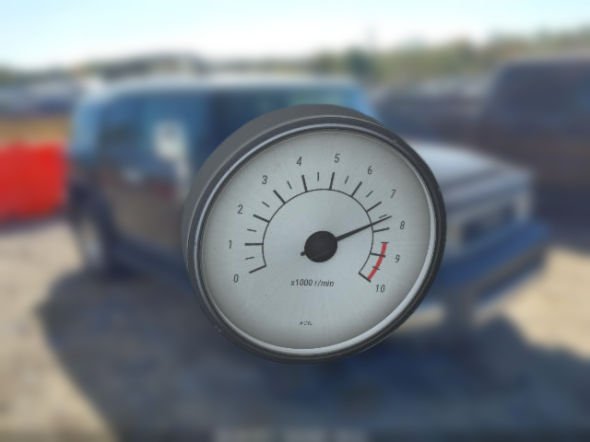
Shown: 7500 rpm
